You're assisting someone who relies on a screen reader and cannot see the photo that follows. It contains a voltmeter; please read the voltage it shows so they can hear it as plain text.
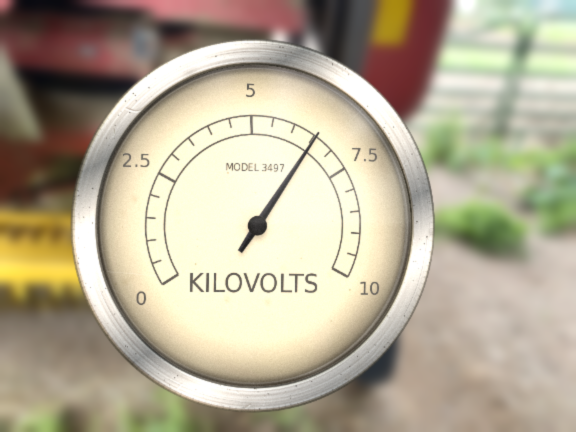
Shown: 6.5 kV
